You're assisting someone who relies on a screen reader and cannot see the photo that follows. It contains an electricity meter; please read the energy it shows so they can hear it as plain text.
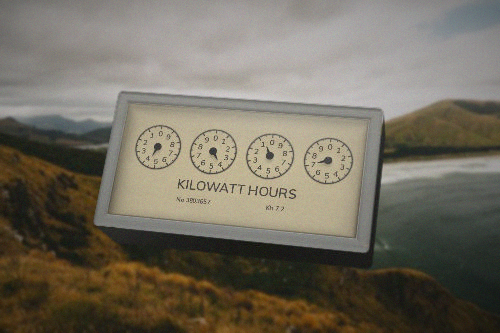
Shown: 4407 kWh
